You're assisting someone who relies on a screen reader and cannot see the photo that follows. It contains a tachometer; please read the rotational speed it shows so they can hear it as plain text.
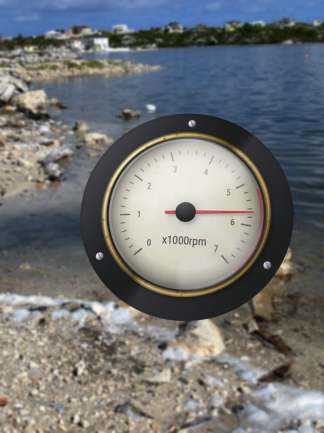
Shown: 5700 rpm
